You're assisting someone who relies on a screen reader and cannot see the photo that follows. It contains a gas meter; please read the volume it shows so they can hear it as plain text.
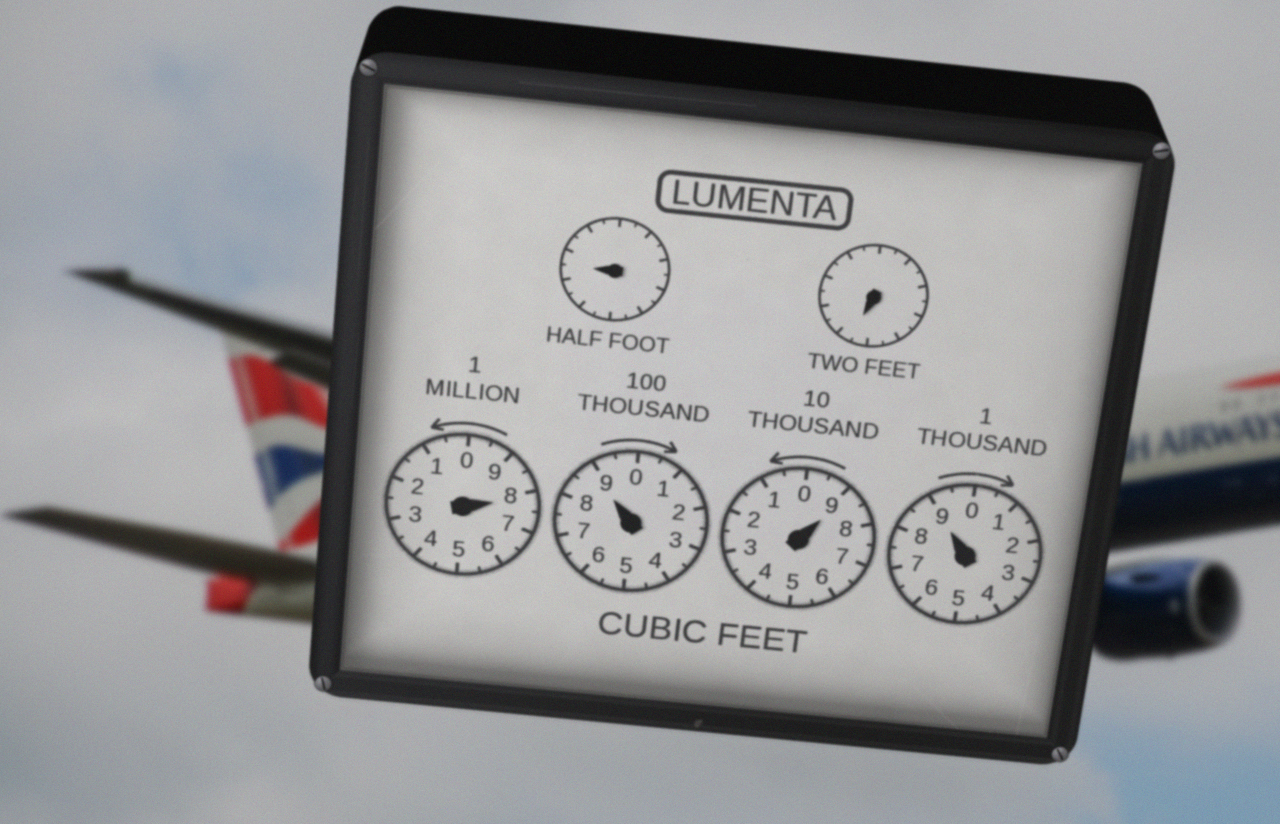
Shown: 788900 ft³
